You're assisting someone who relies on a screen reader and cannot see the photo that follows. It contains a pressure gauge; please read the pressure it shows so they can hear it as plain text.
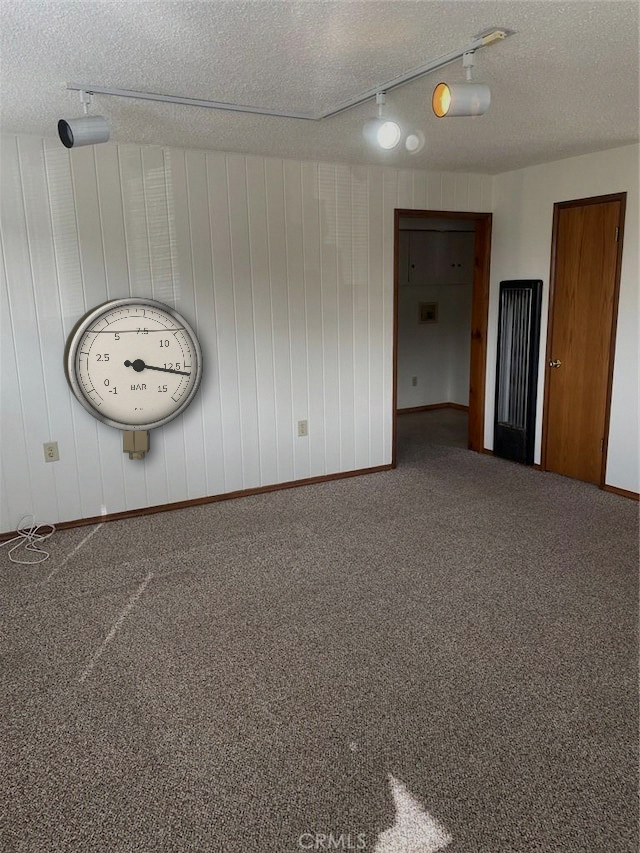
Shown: 13 bar
